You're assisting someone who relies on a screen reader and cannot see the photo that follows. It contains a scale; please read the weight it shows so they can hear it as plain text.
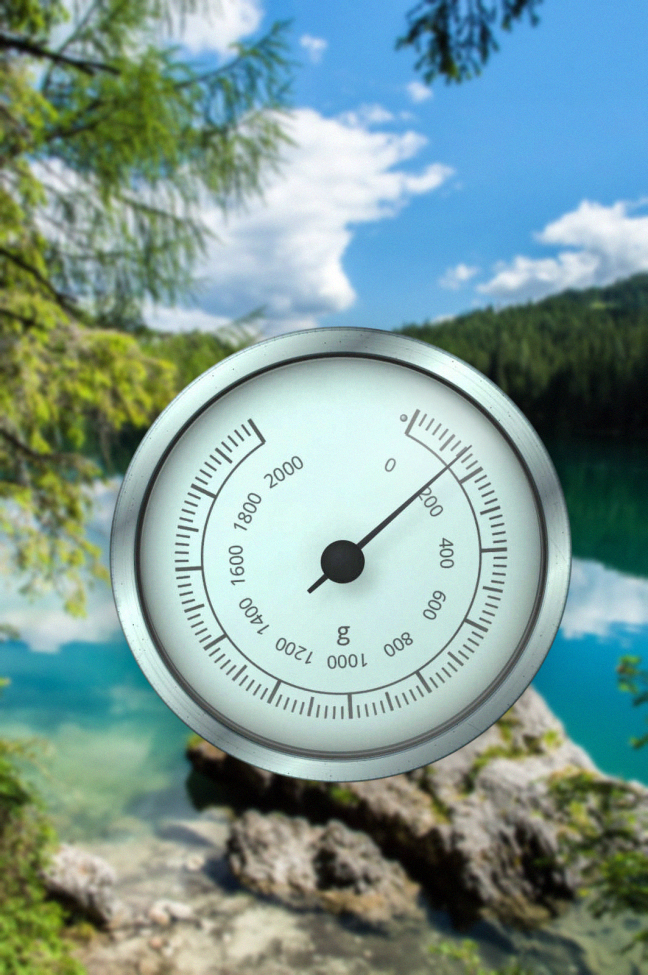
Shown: 140 g
